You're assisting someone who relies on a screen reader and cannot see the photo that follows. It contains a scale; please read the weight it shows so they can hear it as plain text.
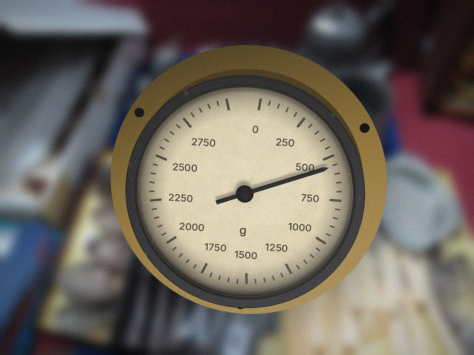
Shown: 550 g
